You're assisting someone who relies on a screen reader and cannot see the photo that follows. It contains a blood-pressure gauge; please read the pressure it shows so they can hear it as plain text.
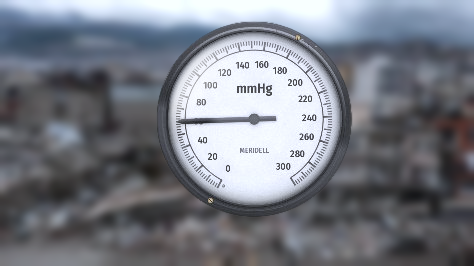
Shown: 60 mmHg
